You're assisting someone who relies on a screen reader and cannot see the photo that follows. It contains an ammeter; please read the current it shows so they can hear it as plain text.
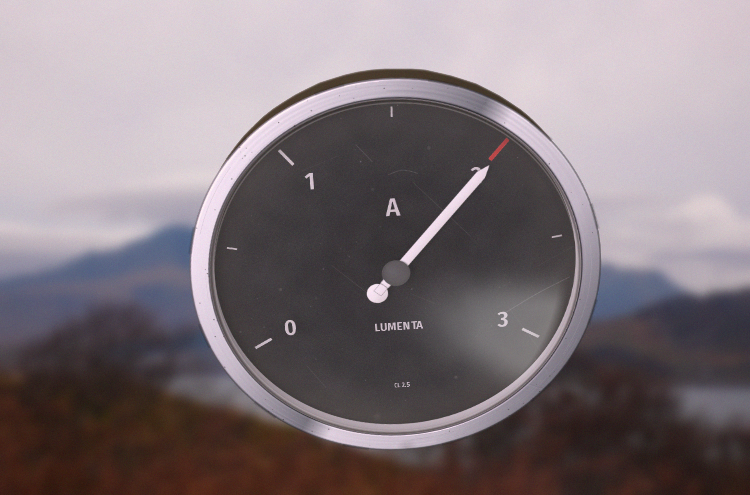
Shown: 2 A
